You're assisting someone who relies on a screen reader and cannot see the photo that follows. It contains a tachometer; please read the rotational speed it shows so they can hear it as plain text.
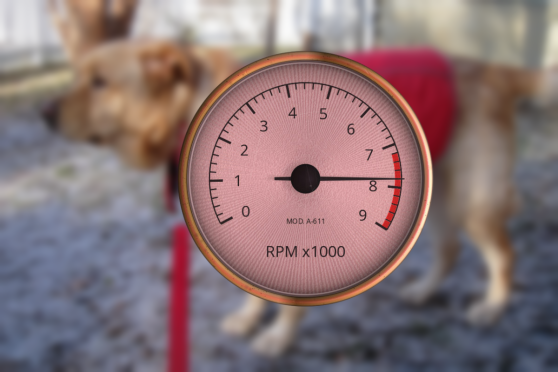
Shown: 7800 rpm
